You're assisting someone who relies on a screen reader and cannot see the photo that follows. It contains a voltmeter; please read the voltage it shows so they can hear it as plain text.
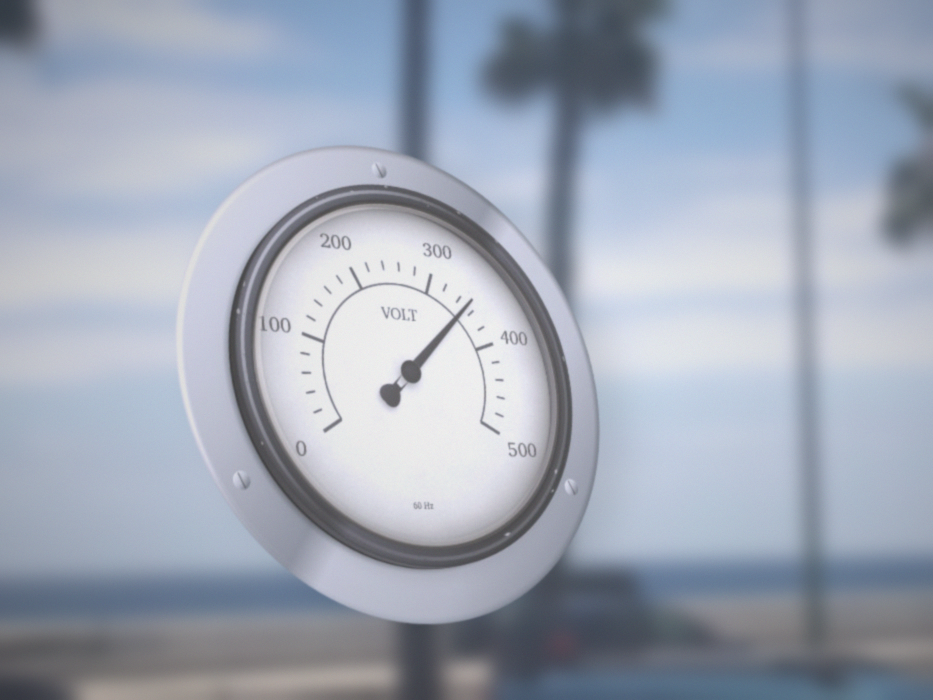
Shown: 350 V
